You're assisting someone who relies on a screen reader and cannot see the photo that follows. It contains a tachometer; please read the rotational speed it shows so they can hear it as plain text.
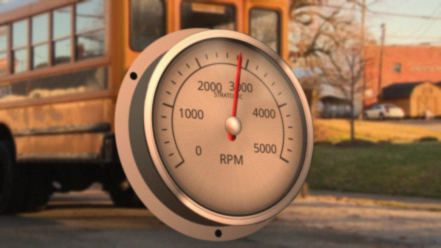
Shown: 2800 rpm
